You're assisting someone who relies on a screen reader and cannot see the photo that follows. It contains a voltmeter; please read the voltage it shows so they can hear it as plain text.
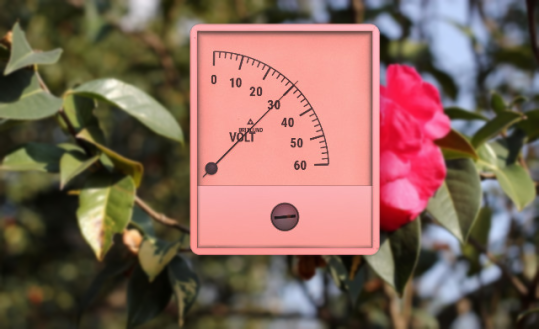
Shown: 30 V
